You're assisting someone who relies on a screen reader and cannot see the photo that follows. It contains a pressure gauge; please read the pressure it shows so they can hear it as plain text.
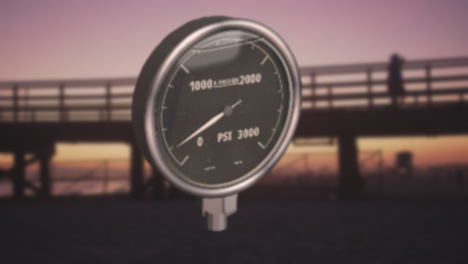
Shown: 200 psi
